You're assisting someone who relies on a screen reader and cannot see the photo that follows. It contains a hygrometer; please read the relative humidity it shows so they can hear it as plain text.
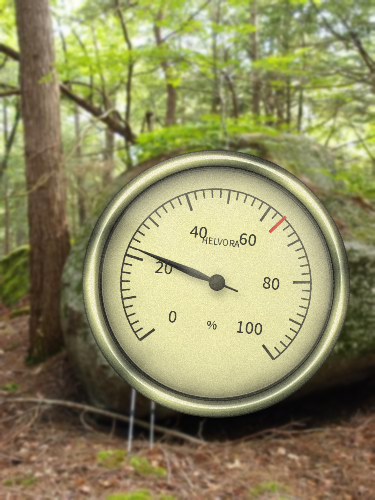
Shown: 22 %
